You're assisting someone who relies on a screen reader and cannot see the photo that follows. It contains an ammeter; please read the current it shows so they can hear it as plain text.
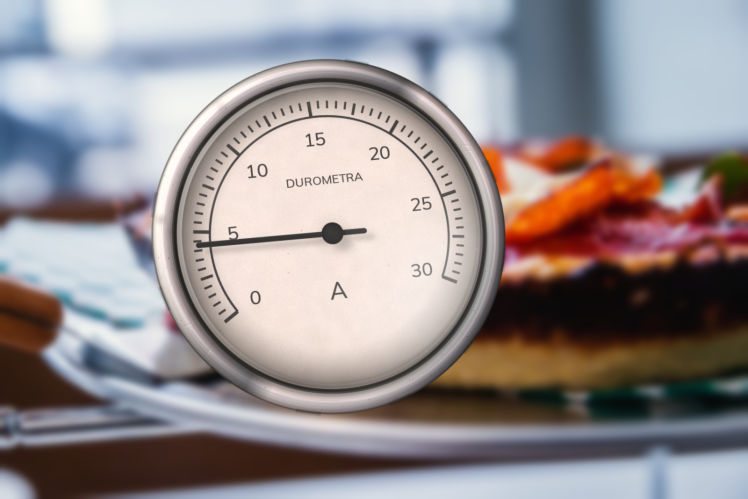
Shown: 4.25 A
